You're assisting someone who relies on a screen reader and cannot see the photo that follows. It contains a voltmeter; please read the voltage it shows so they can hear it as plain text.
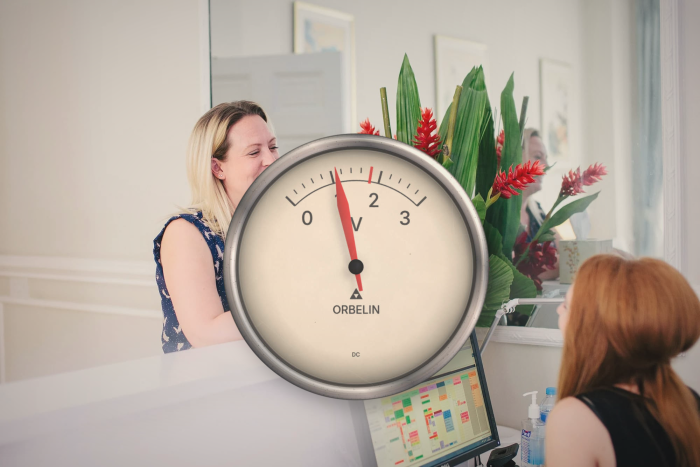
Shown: 1.1 V
